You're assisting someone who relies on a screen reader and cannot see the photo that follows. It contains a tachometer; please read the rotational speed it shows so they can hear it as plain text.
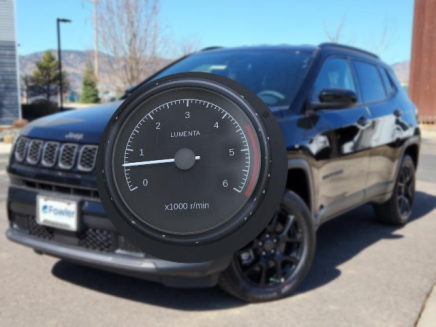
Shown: 600 rpm
